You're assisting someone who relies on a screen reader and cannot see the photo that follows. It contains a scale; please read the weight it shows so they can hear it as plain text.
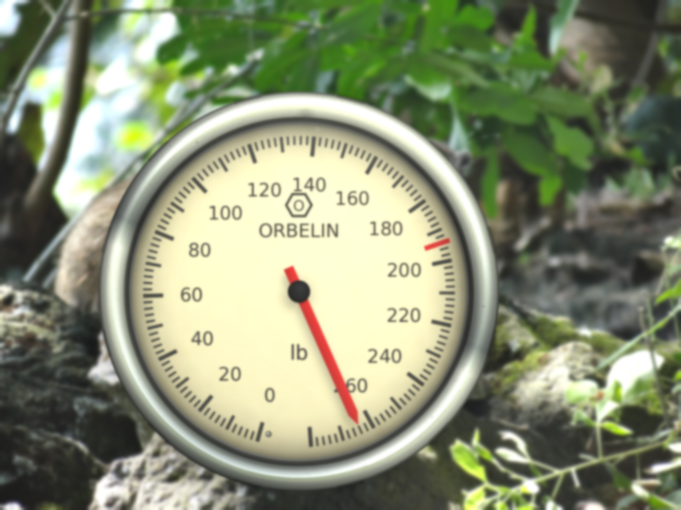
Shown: 264 lb
